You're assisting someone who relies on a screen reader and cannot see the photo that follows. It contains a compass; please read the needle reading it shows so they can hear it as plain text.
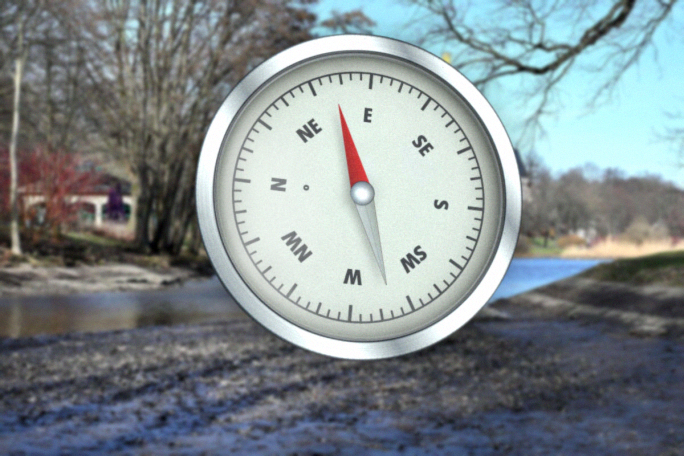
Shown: 70 °
